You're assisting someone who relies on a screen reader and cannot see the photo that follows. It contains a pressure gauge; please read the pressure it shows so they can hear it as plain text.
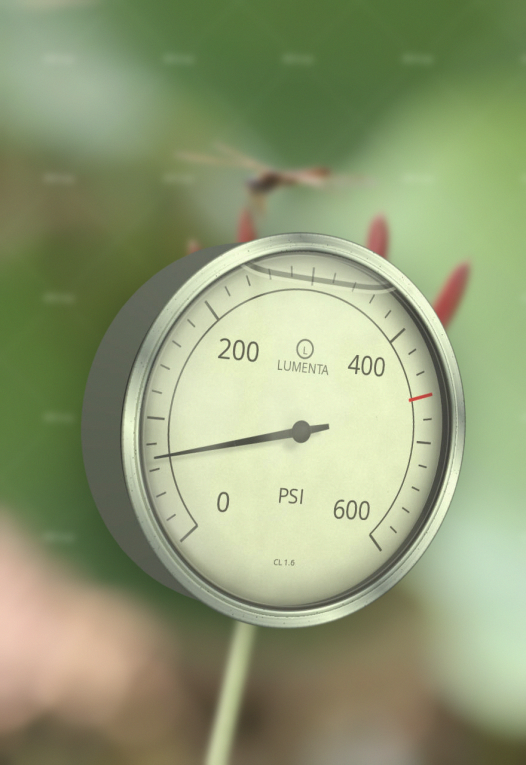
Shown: 70 psi
